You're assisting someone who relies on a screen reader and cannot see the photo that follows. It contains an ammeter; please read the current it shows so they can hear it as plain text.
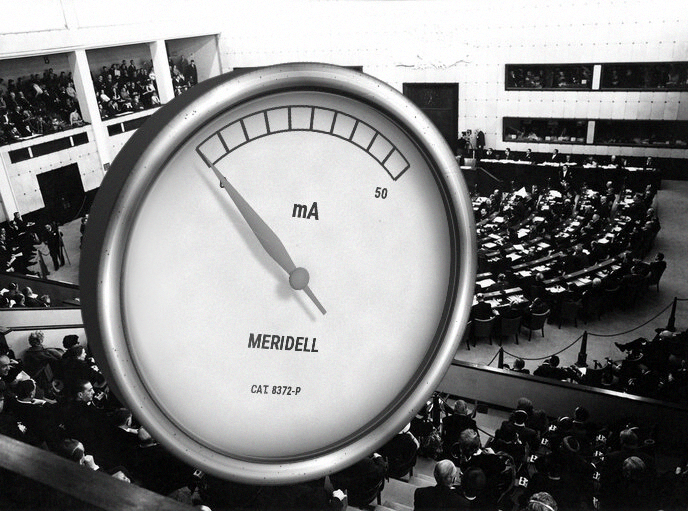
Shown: 0 mA
